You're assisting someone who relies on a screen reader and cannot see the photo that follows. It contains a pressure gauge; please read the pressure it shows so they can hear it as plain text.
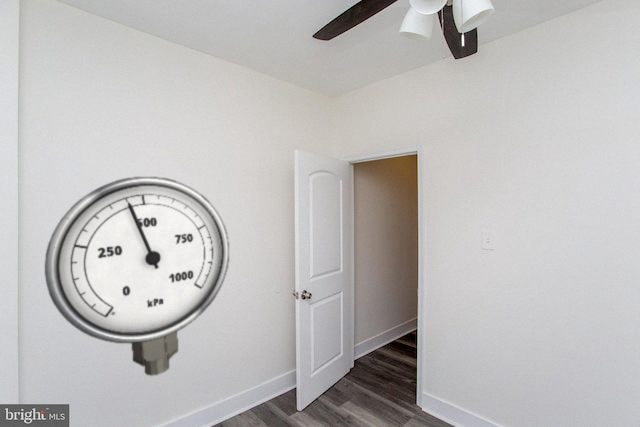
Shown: 450 kPa
